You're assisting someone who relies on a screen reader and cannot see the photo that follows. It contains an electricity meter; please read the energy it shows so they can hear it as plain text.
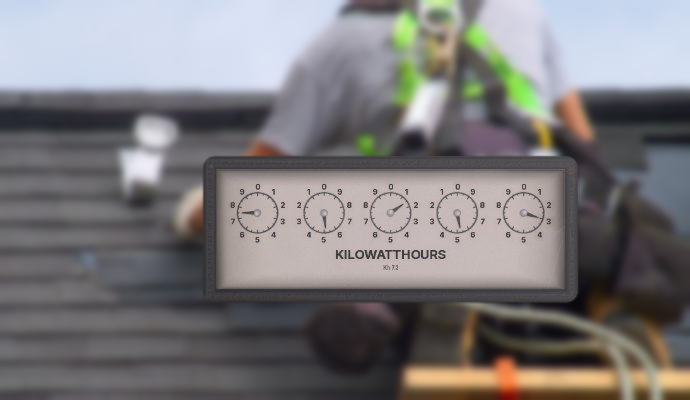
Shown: 75153 kWh
